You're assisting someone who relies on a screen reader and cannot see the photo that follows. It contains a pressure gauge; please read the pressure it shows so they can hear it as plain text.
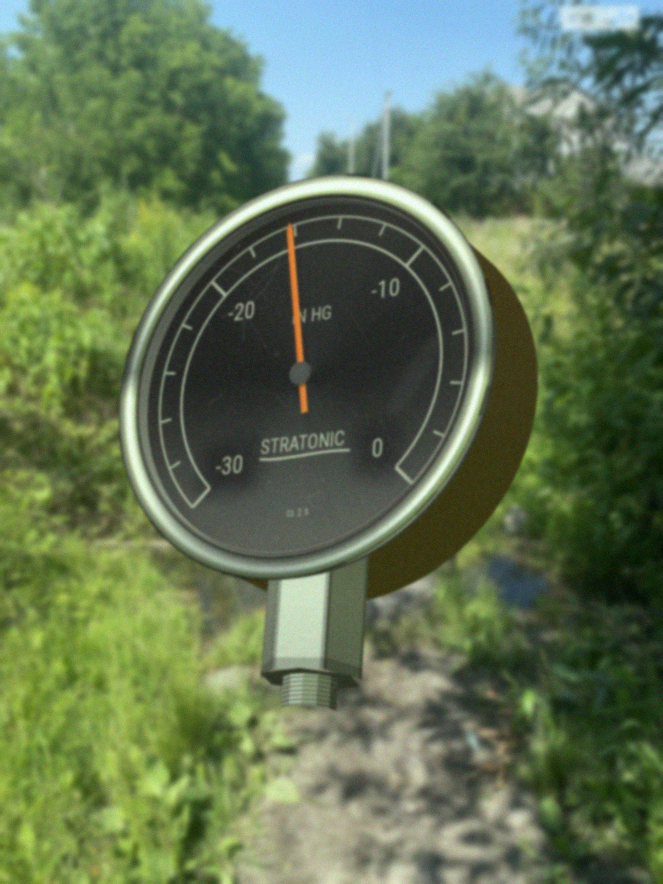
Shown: -16 inHg
